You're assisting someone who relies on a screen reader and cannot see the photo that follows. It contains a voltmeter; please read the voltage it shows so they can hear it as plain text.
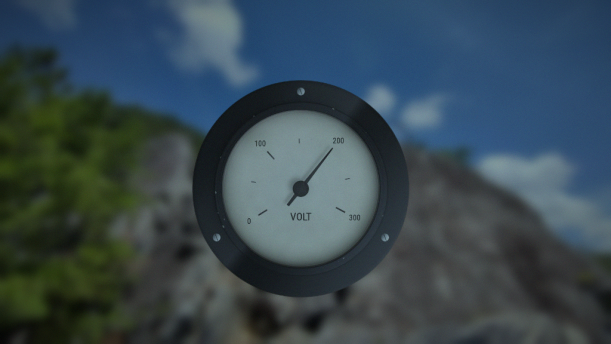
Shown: 200 V
